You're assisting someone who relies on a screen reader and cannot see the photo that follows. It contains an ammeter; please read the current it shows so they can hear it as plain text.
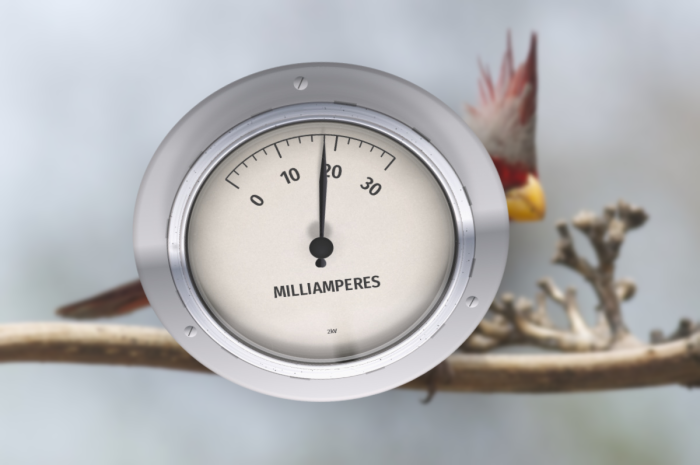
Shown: 18 mA
